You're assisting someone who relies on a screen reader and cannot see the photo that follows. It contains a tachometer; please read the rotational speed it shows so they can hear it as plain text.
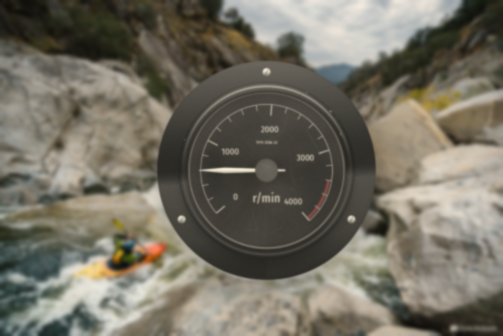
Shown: 600 rpm
